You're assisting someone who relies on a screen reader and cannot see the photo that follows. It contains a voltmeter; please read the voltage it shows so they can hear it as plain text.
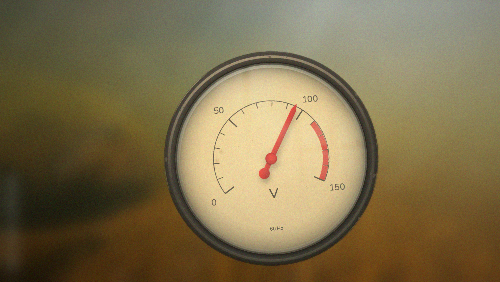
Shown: 95 V
